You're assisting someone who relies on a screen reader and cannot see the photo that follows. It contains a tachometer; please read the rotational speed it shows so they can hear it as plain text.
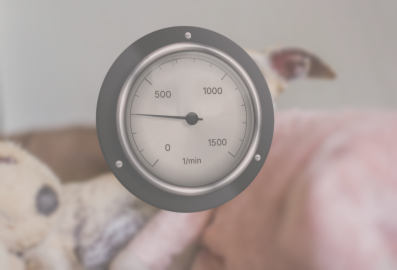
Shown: 300 rpm
